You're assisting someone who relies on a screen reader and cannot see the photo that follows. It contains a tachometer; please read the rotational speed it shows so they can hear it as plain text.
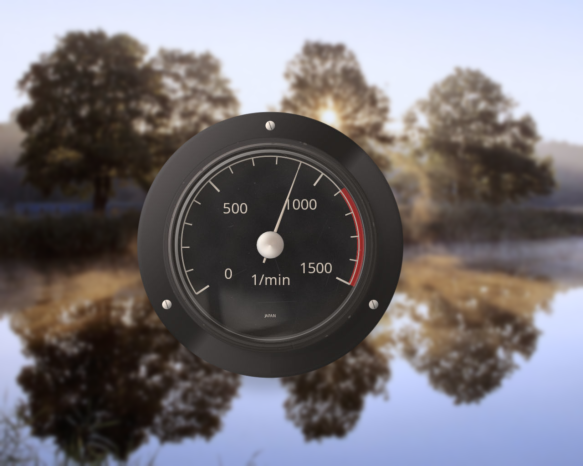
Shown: 900 rpm
